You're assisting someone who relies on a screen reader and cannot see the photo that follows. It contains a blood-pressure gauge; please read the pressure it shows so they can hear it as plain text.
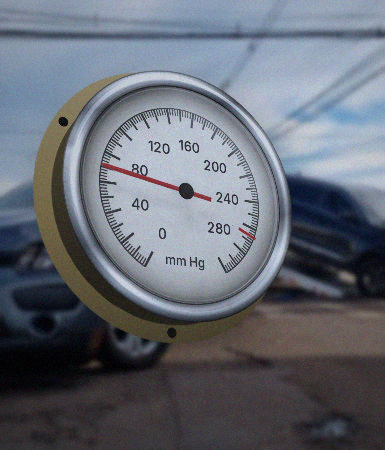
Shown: 70 mmHg
